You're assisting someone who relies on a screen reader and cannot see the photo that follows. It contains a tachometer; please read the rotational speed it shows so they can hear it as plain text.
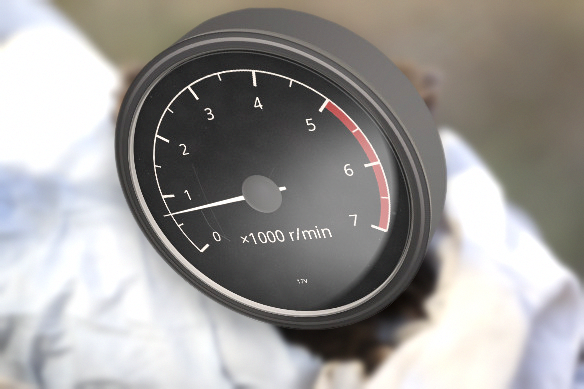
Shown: 750 rpm
